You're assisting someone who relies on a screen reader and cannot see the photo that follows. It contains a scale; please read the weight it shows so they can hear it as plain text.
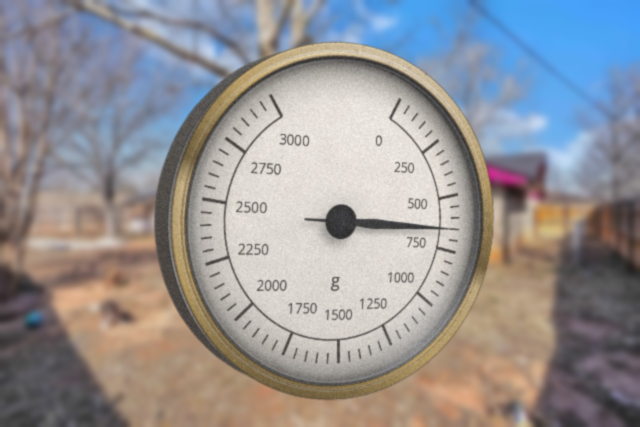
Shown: 650 g
